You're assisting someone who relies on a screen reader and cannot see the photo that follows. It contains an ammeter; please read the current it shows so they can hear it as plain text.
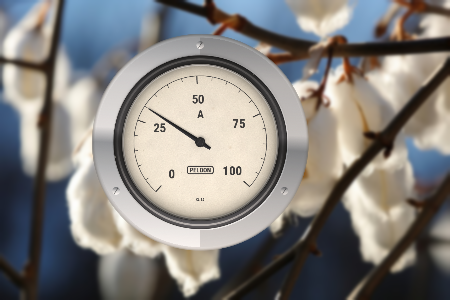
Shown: 30 A
